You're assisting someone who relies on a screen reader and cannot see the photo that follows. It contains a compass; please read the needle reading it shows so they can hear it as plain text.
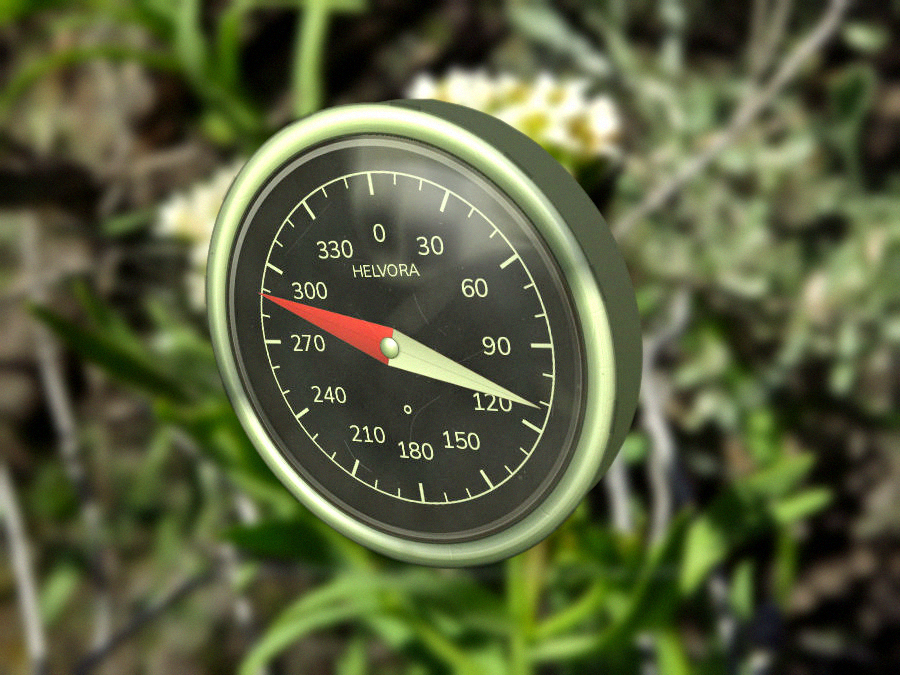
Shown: 290 °
